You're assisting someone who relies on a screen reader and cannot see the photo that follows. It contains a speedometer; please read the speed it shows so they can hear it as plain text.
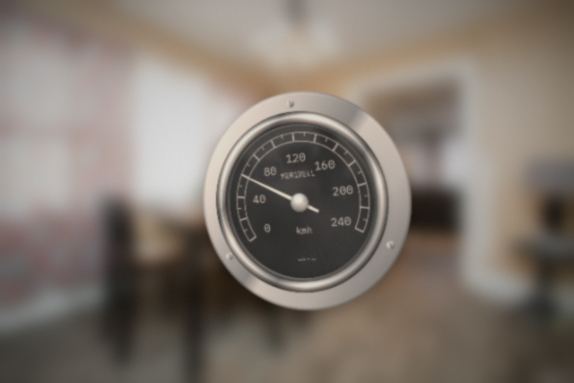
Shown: 60 km/h
